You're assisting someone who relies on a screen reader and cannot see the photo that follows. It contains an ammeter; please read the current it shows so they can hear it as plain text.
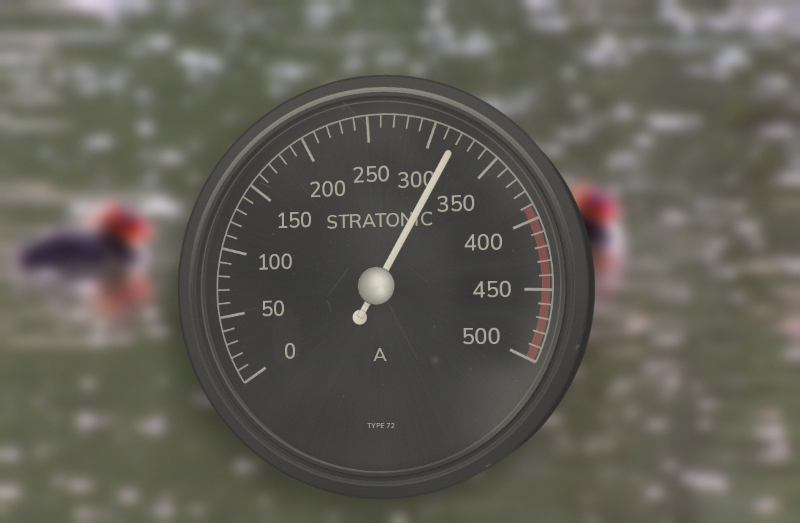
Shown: 320 A
